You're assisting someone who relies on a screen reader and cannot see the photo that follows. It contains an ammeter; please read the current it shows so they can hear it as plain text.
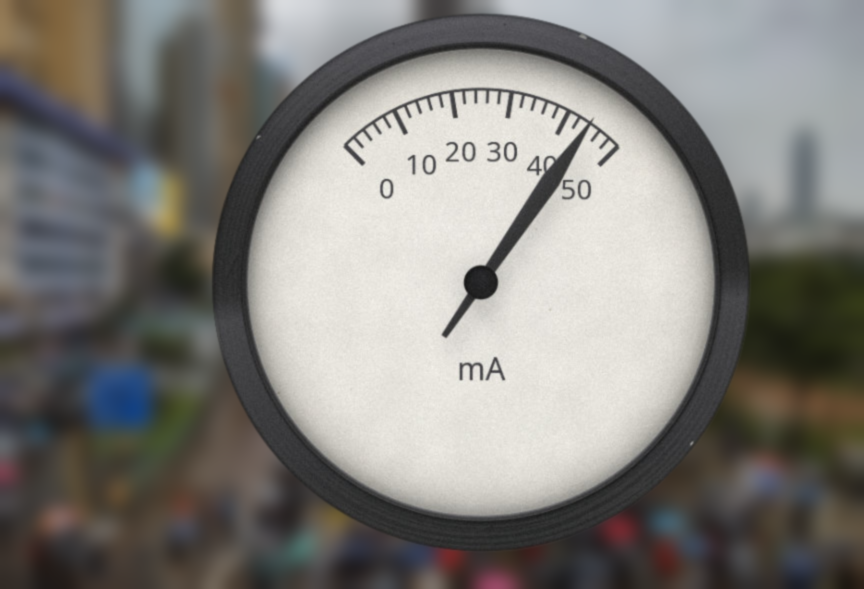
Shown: 44 mA
